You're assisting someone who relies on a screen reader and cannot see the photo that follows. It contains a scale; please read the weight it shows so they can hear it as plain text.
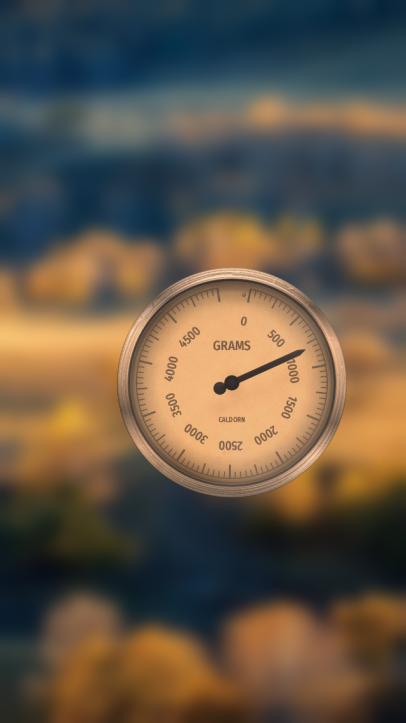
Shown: 800 g
